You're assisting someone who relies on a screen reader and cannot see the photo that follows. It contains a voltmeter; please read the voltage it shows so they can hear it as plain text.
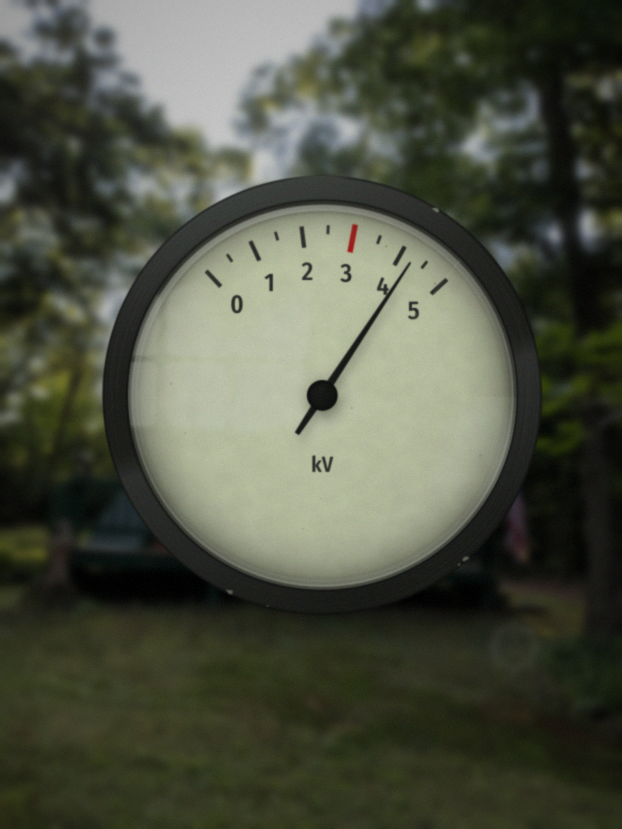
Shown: 4.25 kV
